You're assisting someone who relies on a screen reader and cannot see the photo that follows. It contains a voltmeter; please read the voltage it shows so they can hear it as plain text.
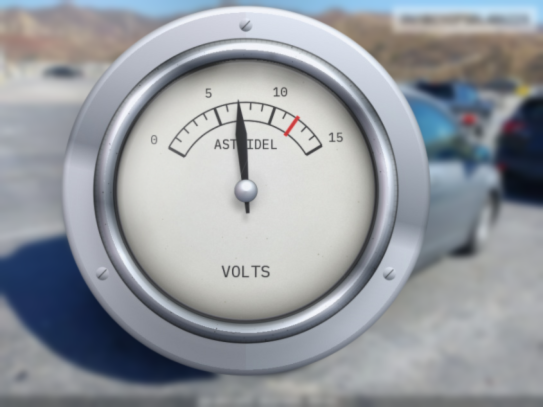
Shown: 7 V
